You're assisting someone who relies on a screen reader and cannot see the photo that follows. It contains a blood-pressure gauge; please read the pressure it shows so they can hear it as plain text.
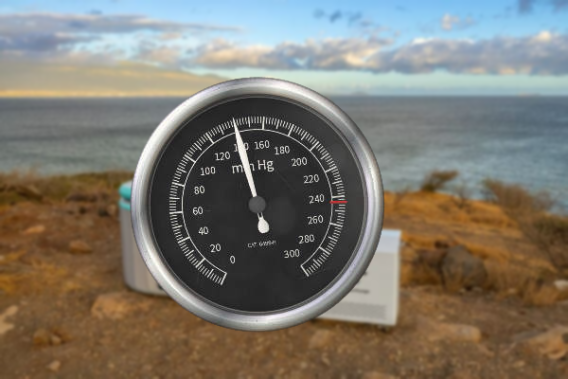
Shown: 140 mmHg
